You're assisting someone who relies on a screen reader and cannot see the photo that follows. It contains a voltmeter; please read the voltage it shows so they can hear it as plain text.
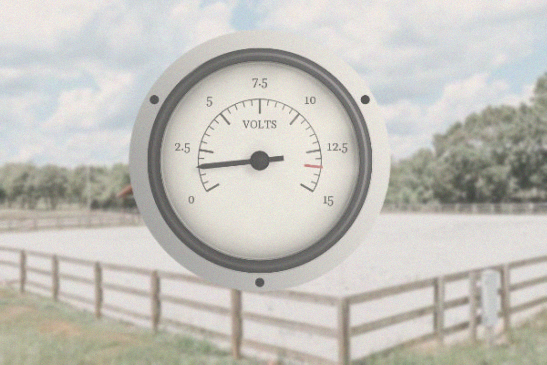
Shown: 1.5 V
